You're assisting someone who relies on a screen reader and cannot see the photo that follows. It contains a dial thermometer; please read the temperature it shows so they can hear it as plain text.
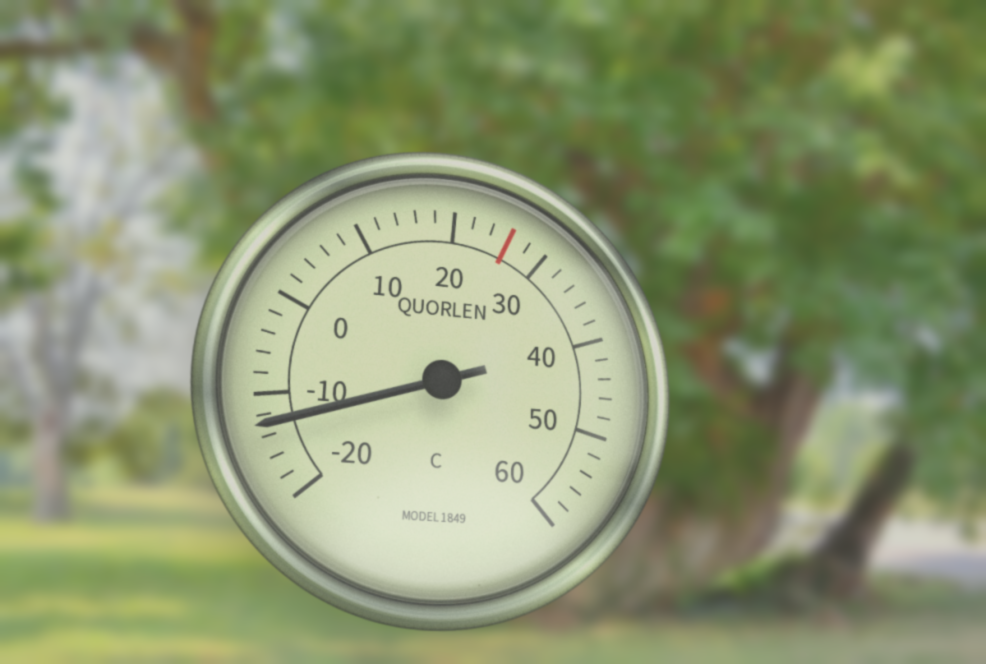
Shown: -13 °C
